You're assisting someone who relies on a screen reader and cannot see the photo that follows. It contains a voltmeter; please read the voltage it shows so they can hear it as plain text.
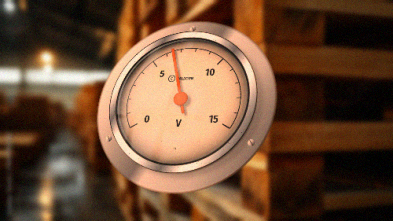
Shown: 6.5 V
